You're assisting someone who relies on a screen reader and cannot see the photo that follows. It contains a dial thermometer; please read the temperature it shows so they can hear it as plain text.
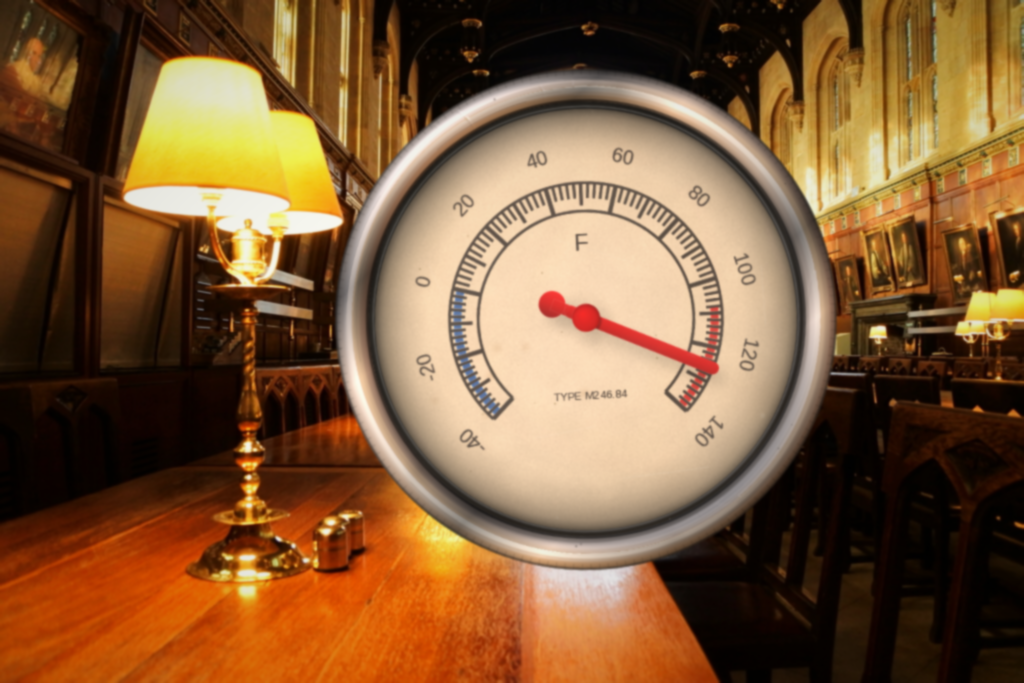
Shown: 126 °F
